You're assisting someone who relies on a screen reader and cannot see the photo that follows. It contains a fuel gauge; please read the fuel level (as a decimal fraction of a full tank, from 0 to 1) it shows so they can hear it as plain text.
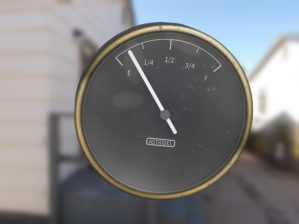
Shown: 0.125
